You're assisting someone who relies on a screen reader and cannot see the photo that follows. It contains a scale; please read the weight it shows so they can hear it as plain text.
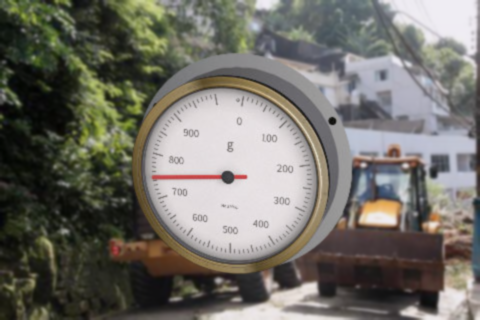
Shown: 750 g
